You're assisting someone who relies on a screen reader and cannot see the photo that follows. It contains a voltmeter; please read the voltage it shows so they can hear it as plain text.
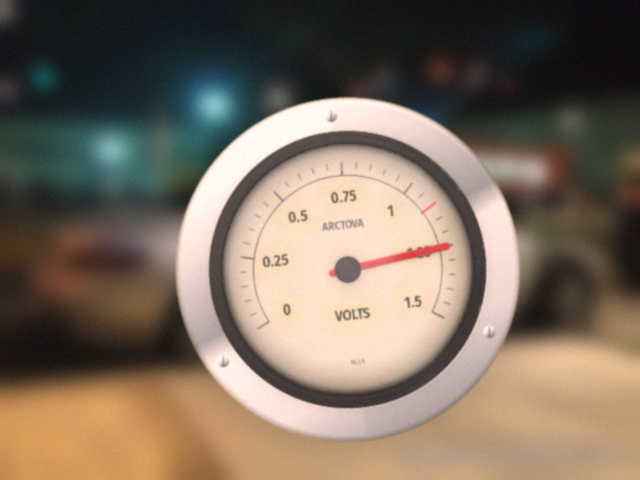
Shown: 1.25 V
